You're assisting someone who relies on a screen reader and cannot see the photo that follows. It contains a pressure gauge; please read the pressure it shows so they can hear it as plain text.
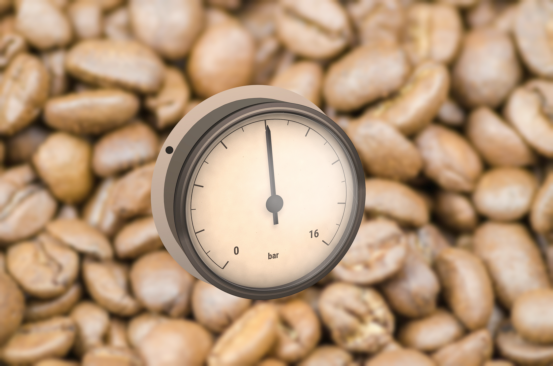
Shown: 8 bar
